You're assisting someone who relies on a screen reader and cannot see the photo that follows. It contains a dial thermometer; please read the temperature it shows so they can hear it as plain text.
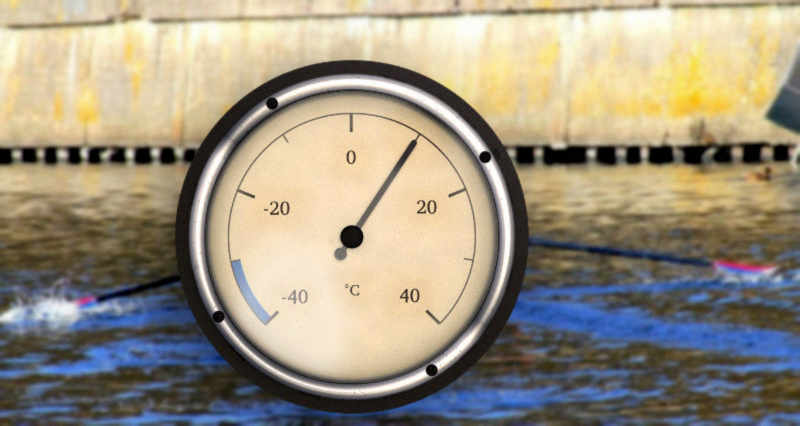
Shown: 10 °C
